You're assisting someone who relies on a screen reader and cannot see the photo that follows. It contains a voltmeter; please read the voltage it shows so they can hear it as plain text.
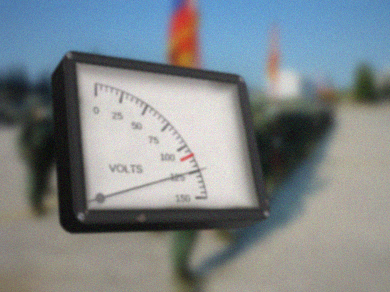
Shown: 125 V
